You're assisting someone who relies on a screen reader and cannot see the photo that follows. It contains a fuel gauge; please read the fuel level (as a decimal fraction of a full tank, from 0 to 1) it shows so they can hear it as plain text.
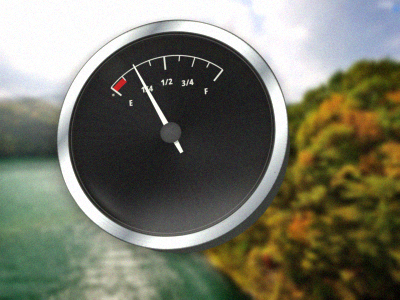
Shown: 0.25
